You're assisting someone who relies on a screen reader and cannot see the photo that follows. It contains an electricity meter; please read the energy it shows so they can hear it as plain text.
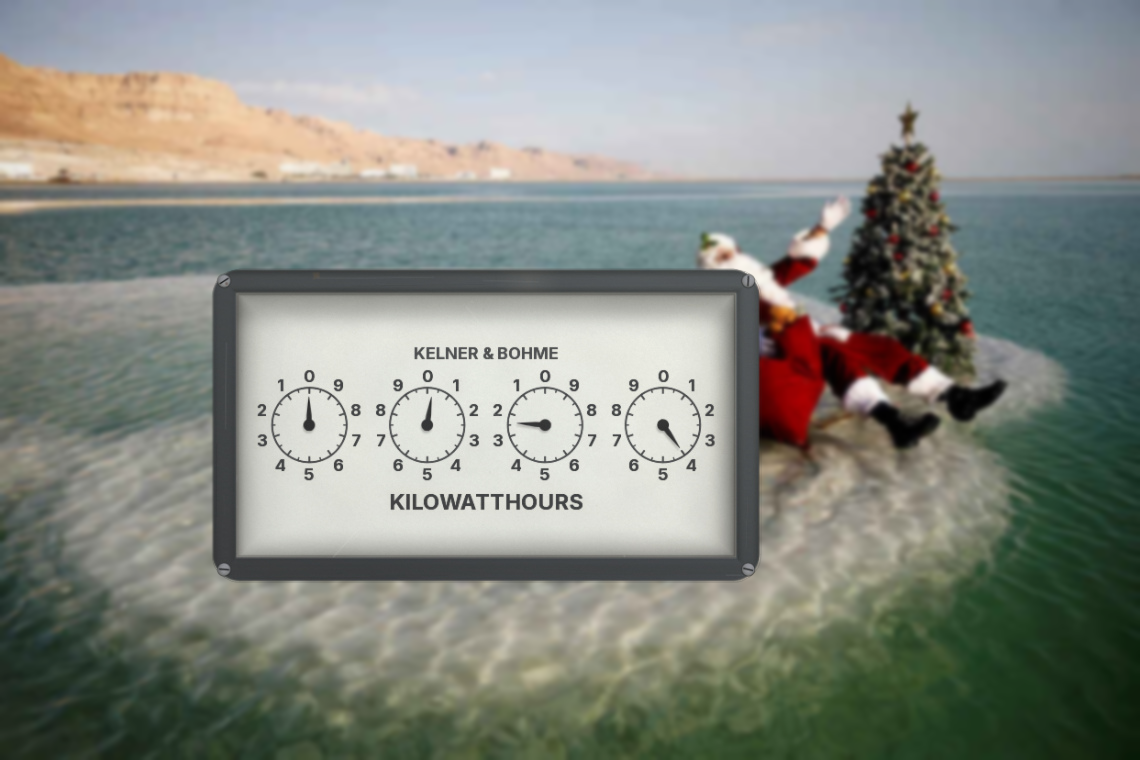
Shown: 24 kWh
